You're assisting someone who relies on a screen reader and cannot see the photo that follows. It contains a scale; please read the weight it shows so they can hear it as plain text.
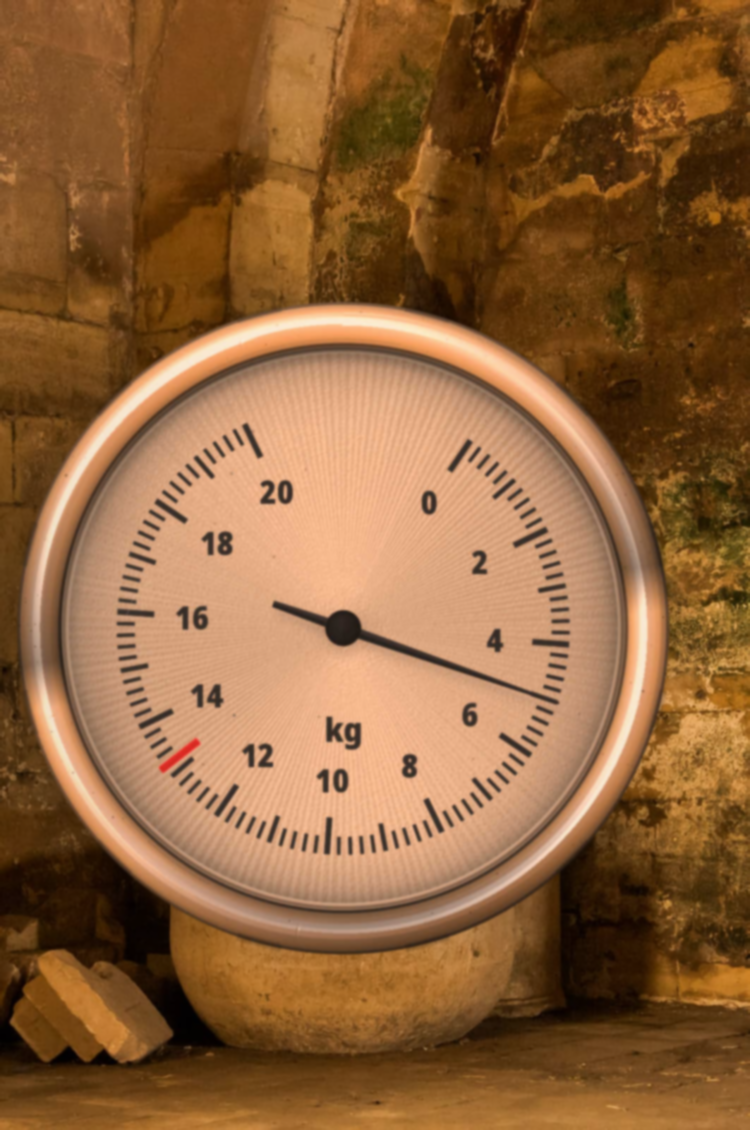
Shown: 5 kg
